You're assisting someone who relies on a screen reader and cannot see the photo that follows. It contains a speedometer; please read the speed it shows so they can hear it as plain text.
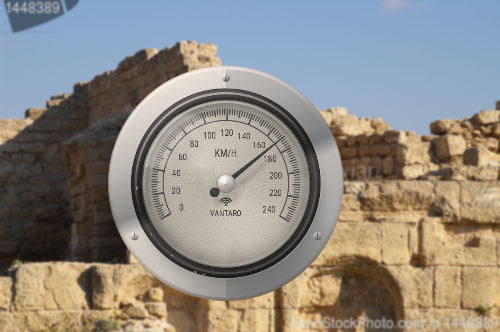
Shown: 170 km/h
